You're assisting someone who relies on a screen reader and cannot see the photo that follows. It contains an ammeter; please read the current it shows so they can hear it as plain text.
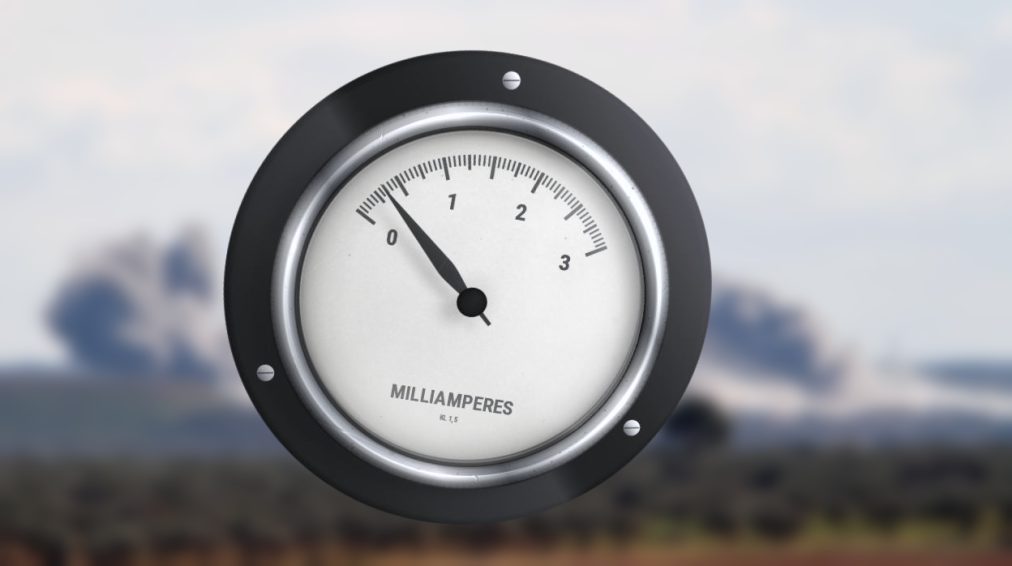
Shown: 0.35 mA
